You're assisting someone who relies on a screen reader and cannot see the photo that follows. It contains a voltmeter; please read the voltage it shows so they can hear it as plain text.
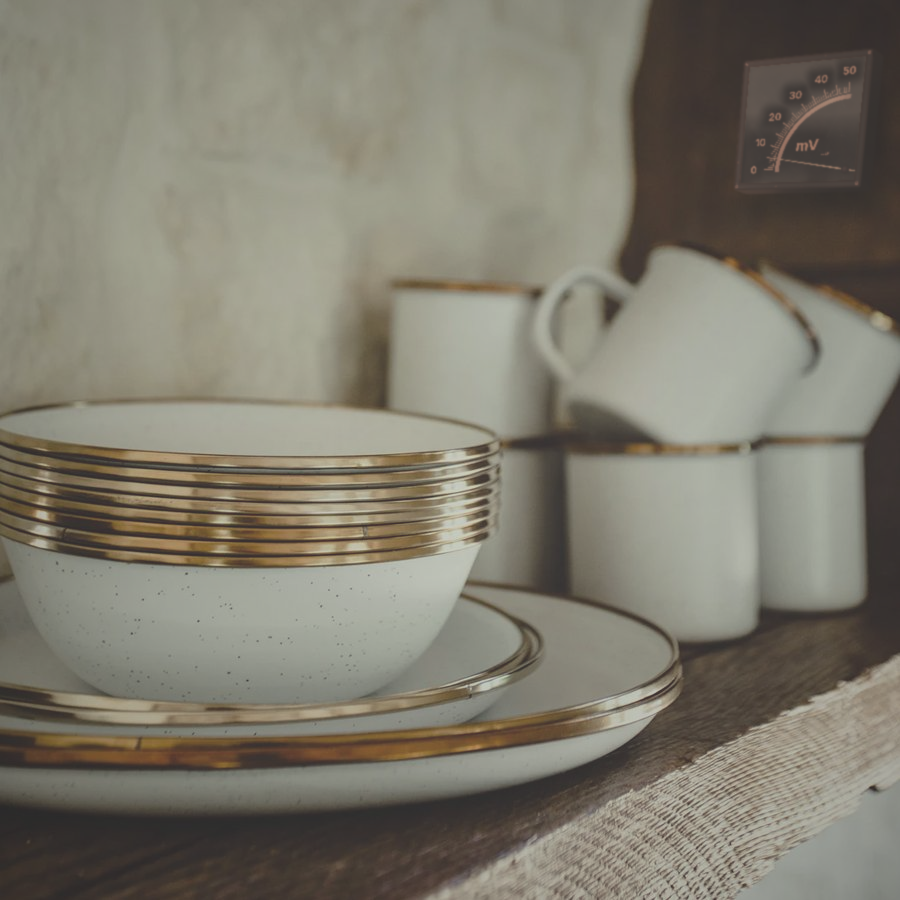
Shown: 5 mV
